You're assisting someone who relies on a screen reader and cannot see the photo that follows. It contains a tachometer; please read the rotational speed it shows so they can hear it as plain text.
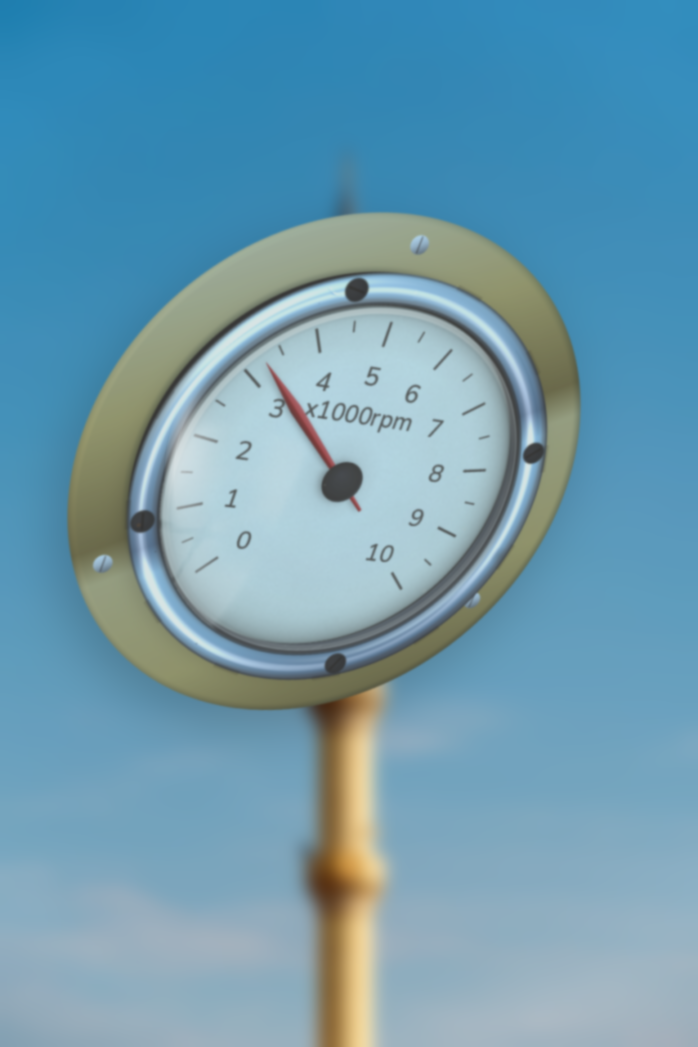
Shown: 3250 rpm
